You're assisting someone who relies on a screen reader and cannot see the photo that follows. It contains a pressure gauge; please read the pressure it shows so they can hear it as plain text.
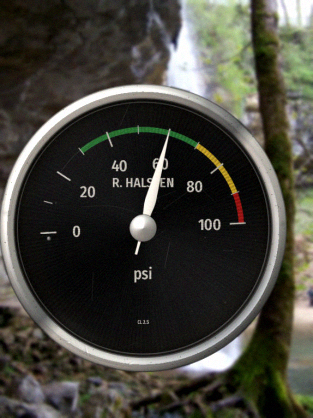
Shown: 60 psi
